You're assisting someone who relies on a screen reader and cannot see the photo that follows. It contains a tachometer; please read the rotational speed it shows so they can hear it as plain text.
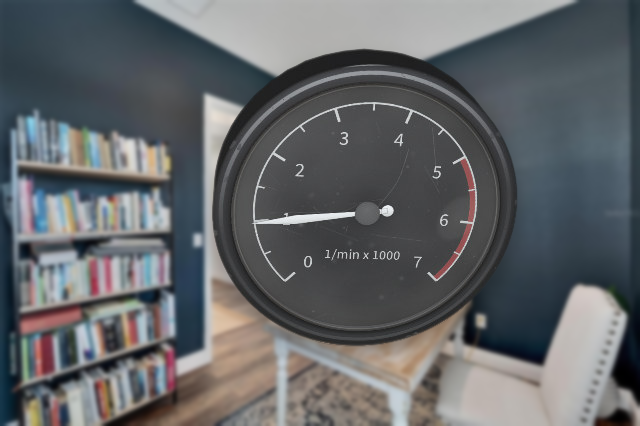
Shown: 1000 rpm
